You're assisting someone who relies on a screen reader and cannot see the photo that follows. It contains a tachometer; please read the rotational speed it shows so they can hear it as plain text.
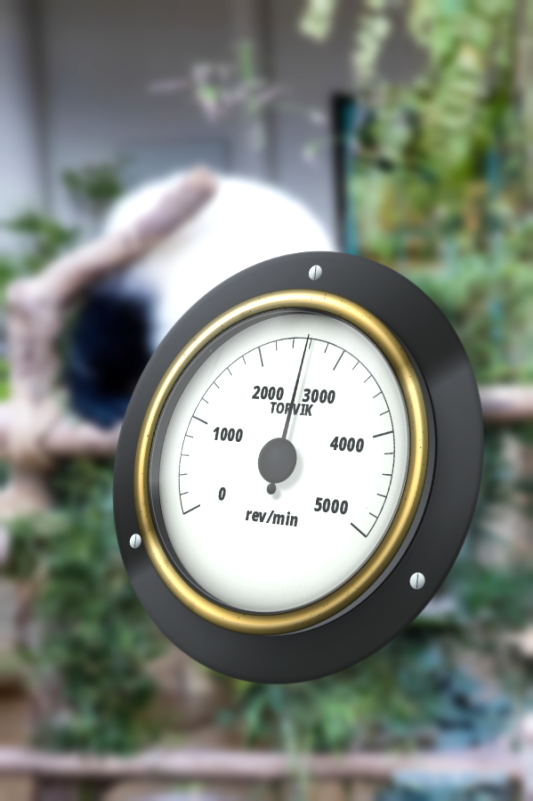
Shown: 2600 rpm
